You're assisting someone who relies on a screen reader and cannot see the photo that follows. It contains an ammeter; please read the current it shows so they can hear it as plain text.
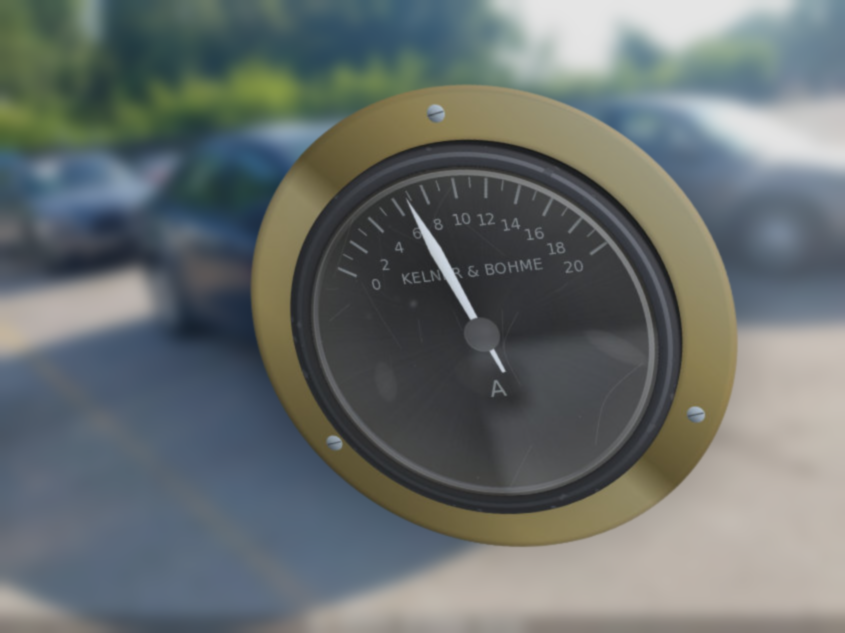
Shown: 7 A
